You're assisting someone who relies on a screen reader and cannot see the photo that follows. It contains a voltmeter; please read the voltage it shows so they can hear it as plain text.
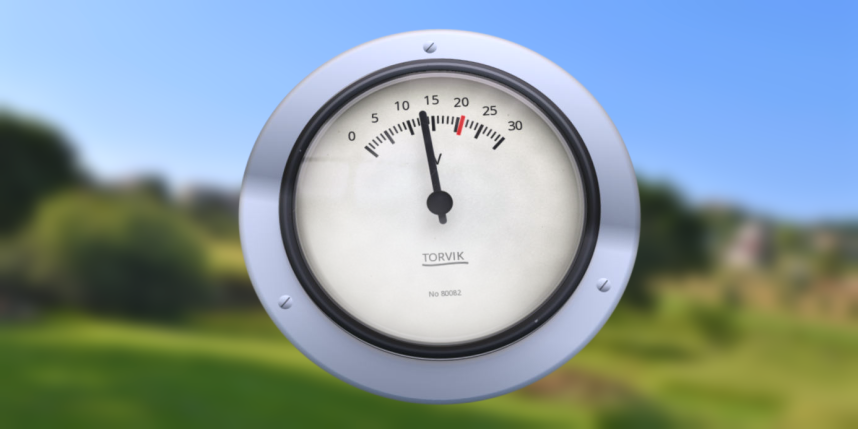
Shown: 13 V
